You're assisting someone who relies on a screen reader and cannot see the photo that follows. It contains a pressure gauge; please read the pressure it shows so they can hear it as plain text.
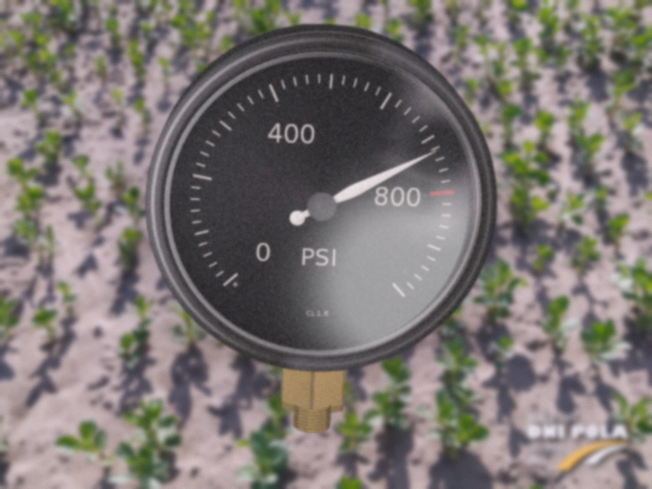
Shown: 720 psi
